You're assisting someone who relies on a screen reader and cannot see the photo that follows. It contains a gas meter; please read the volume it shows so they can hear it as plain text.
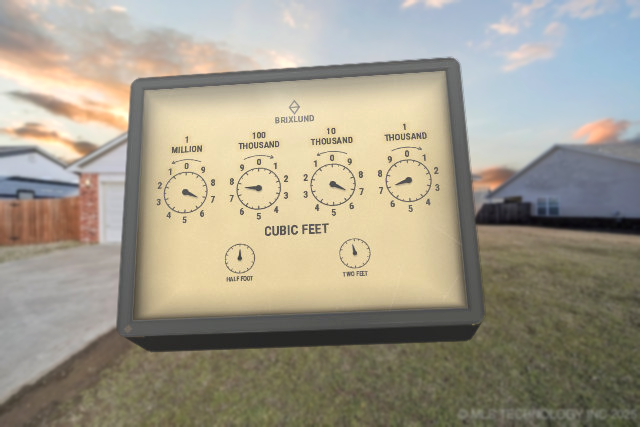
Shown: 676700 ft³
